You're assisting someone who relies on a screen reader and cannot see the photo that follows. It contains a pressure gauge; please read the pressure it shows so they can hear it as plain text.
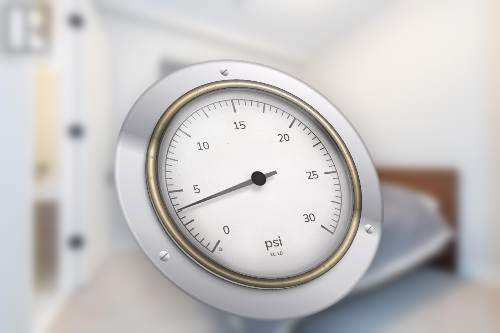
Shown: 3.5 psi
